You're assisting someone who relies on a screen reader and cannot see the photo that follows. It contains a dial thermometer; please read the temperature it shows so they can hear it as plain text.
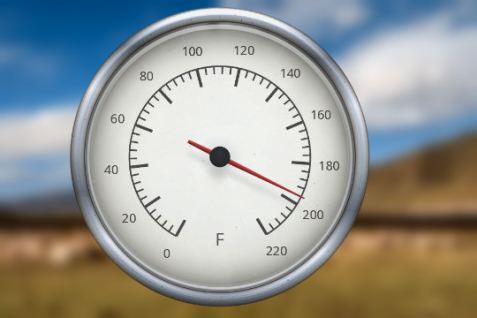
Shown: 196 °F
